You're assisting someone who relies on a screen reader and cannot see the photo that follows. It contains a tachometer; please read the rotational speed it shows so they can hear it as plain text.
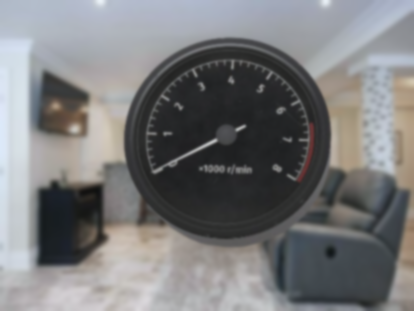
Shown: 0 rpm
